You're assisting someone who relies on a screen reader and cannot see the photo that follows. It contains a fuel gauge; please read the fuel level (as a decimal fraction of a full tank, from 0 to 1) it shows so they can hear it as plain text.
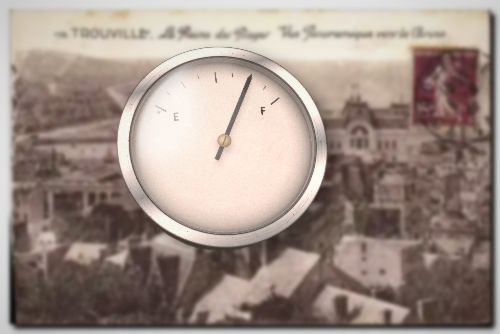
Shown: 0.75
